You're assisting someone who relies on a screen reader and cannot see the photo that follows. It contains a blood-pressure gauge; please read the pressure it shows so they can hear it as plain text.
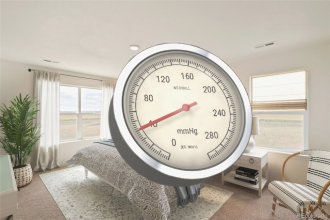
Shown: 40 mmHg
